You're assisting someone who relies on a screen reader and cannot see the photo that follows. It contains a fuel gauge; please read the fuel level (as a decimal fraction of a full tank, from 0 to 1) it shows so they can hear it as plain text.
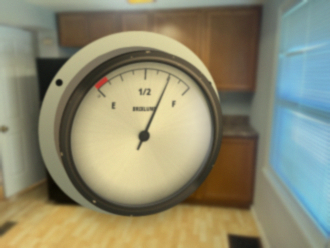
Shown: 0.75
